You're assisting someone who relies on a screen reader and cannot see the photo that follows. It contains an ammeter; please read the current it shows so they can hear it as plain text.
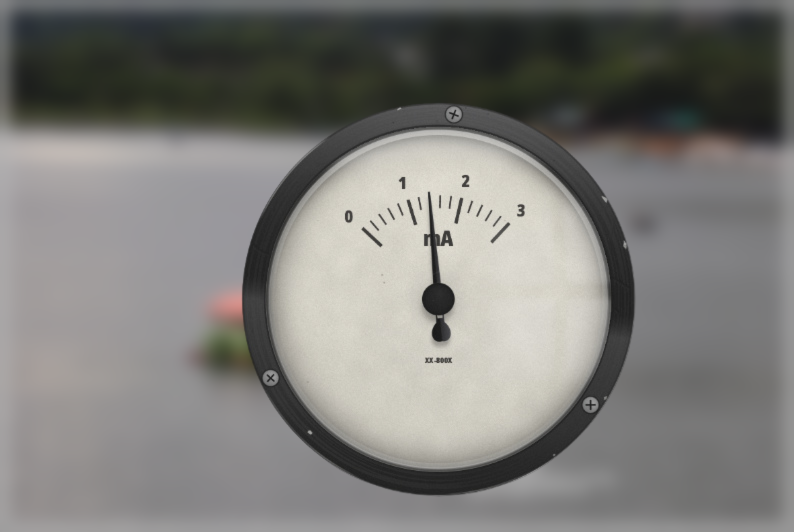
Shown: 1.4 mA
